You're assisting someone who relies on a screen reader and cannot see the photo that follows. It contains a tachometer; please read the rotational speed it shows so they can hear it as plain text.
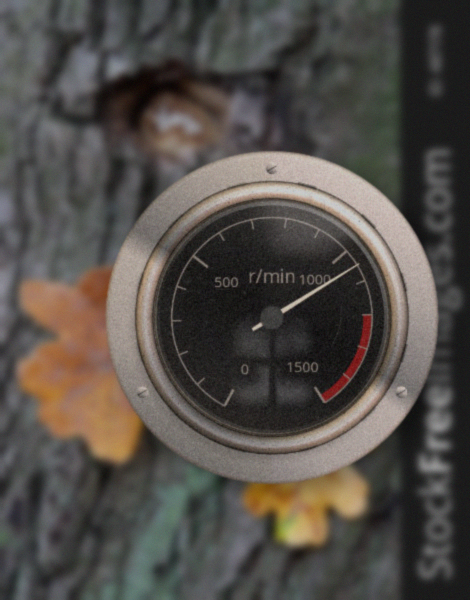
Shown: 1050 rpm
